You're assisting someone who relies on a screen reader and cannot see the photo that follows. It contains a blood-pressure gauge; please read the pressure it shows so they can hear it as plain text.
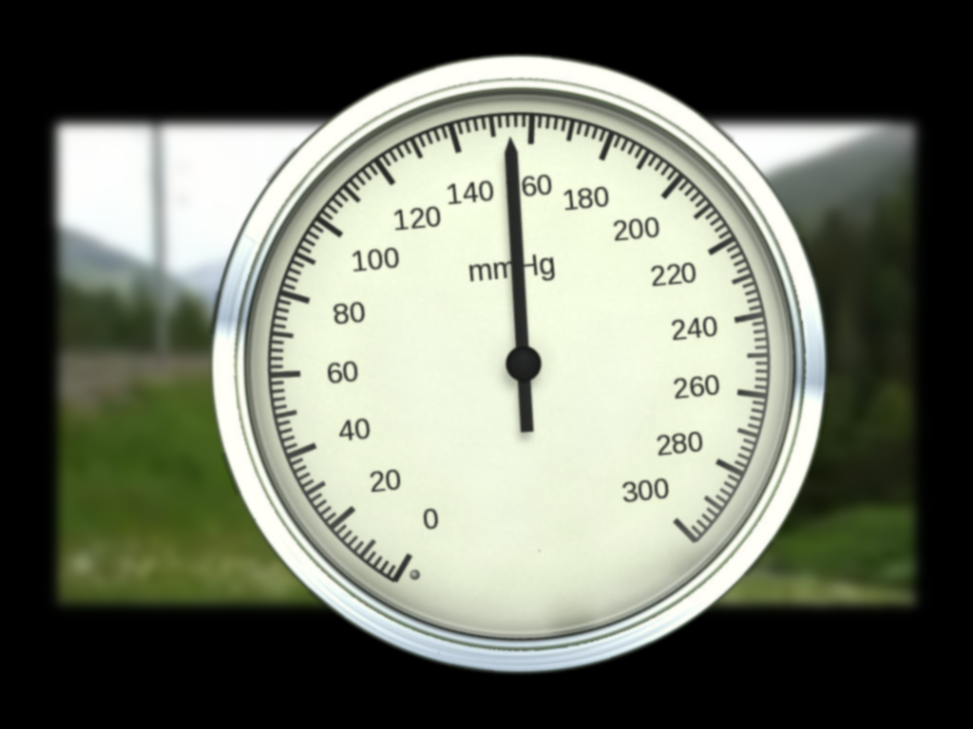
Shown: 154 mmHg
